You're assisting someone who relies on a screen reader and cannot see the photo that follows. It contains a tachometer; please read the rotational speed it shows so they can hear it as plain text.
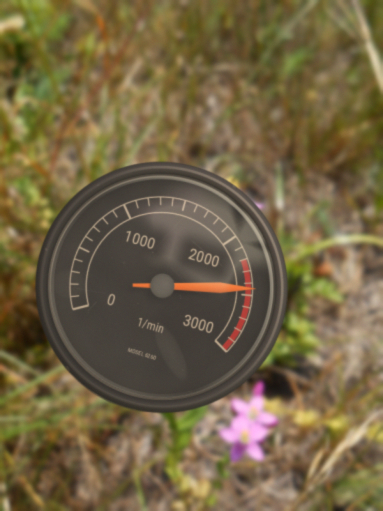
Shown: 2450 rpm
